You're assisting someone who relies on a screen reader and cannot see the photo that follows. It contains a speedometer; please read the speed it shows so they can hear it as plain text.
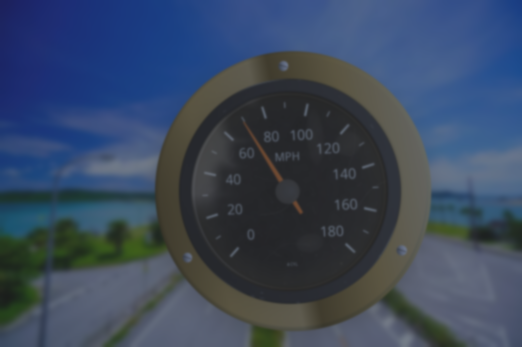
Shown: 70 mph
